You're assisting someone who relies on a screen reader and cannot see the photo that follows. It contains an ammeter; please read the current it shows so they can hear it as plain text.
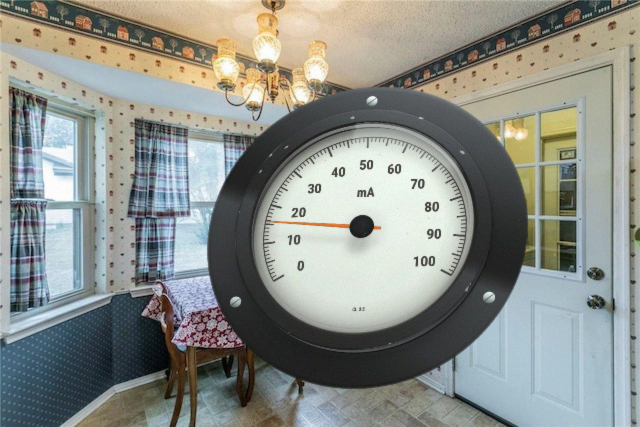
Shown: 15 mA
